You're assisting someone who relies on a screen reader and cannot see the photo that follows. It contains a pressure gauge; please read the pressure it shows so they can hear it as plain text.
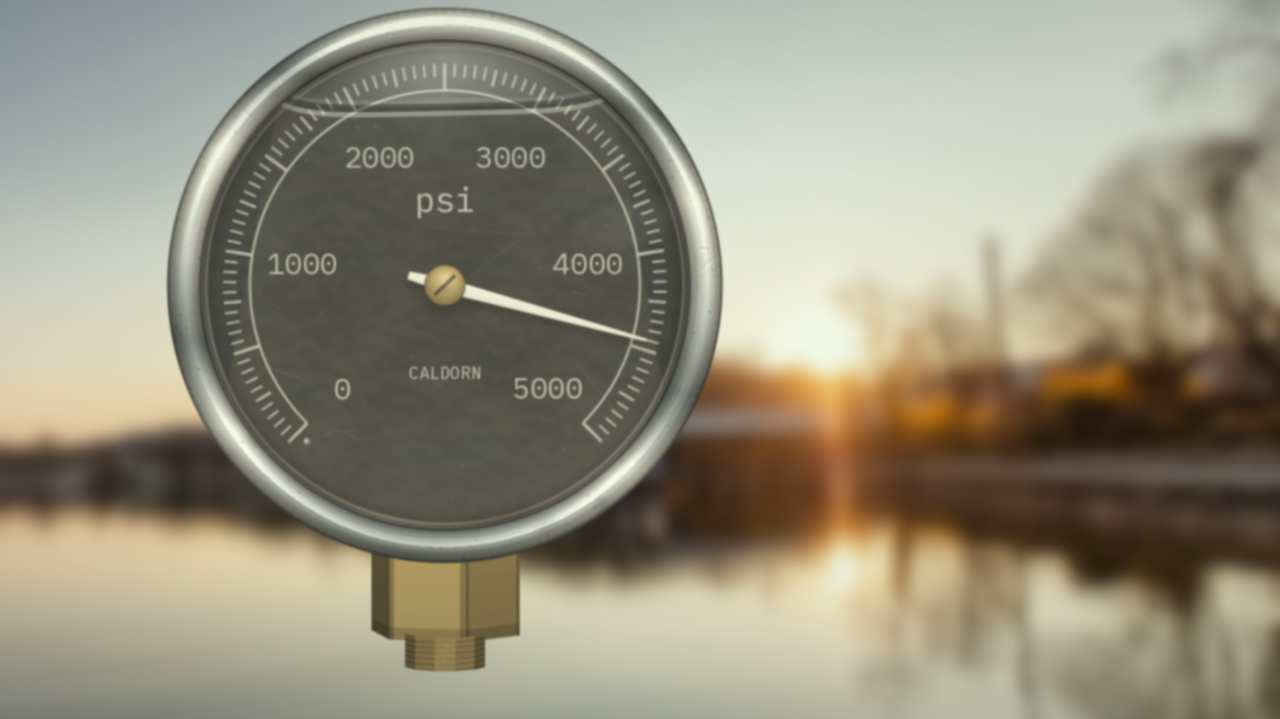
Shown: 4450 psi
